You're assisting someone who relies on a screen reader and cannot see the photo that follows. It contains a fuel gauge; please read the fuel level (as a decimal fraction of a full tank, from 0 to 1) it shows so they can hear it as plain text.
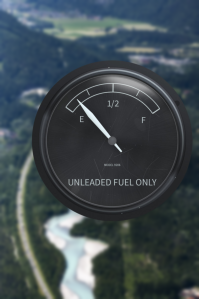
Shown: 0.125
